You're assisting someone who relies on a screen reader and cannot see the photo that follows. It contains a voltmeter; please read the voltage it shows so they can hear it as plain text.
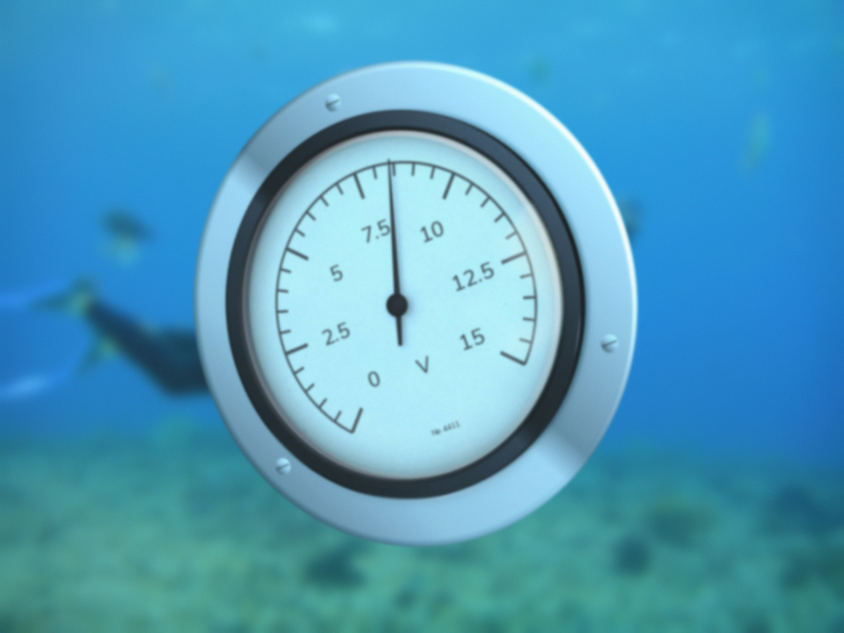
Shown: 8.5 V
